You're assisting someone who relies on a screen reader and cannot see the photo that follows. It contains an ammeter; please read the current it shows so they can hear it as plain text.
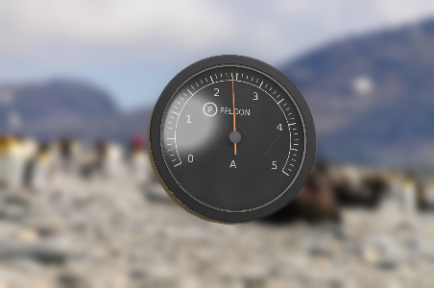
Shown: 2.4 A
